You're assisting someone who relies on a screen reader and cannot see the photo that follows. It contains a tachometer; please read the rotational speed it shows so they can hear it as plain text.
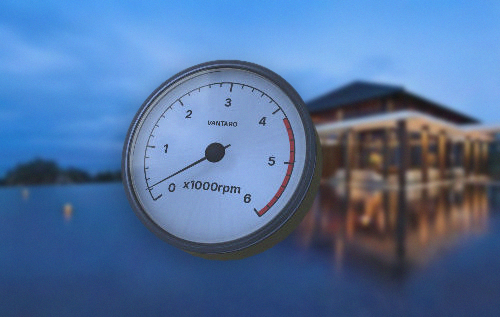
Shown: 200 rpm
